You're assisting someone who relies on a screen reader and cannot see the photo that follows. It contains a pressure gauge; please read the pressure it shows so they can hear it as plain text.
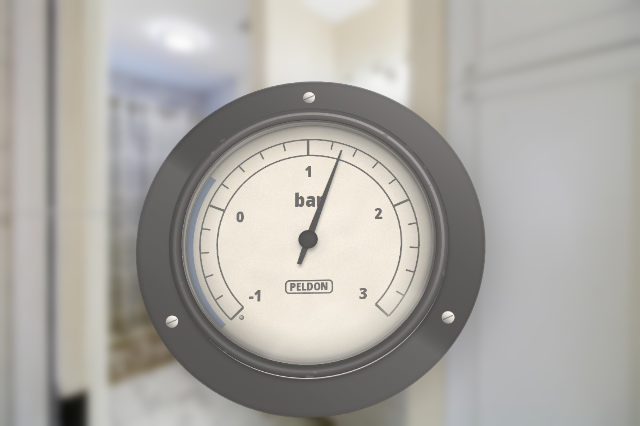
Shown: 1.3 bar
